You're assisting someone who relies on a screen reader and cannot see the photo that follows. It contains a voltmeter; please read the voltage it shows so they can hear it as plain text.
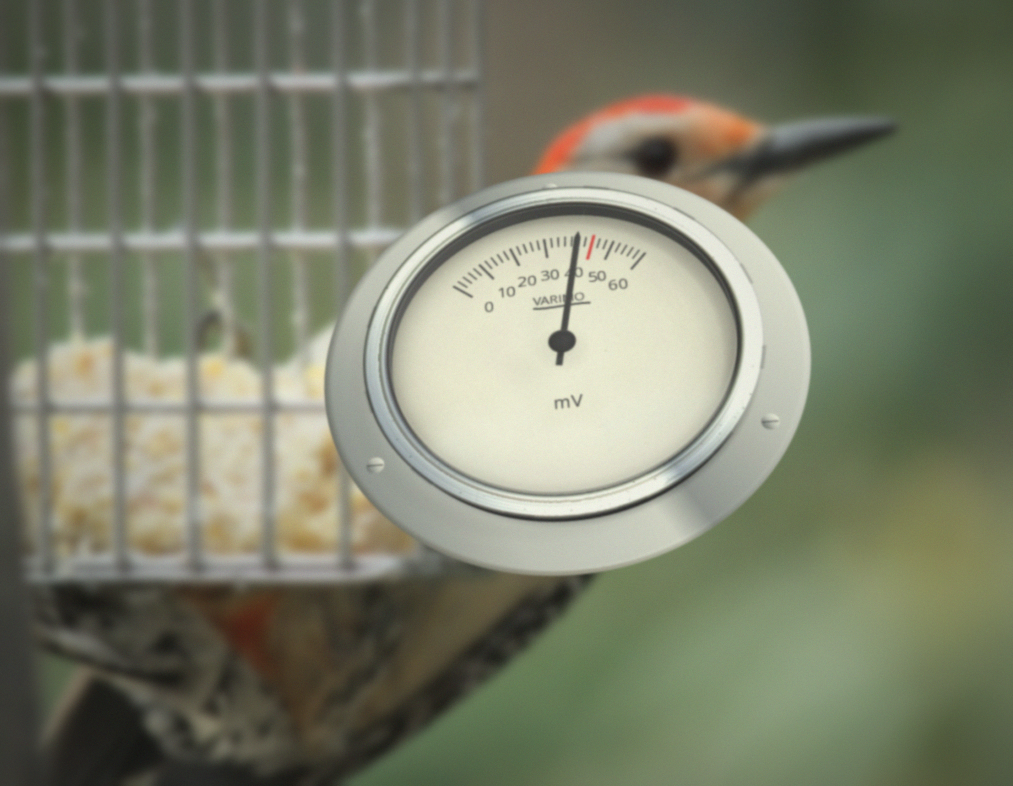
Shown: 40 mV
